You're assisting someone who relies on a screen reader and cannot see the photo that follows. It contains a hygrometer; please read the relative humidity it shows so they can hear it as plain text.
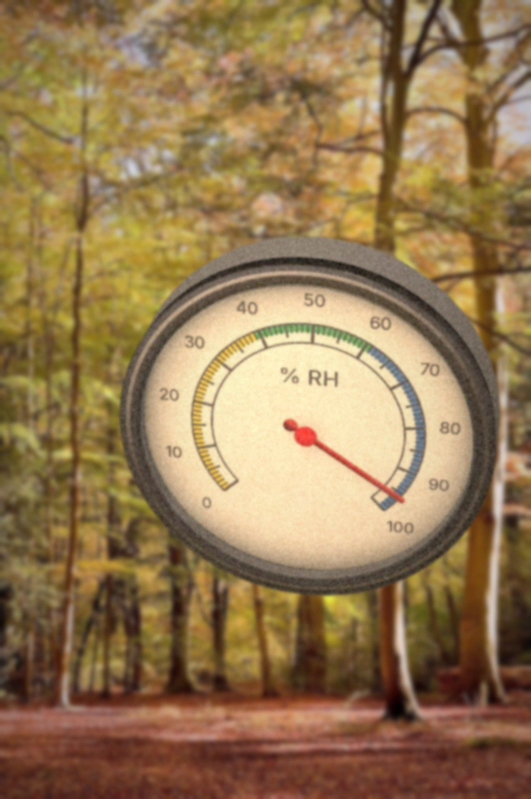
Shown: 95 %
